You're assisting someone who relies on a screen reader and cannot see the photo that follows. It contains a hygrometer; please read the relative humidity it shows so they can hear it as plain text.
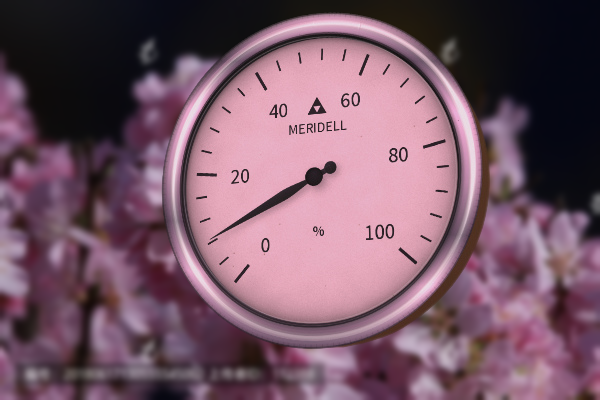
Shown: 8 %
